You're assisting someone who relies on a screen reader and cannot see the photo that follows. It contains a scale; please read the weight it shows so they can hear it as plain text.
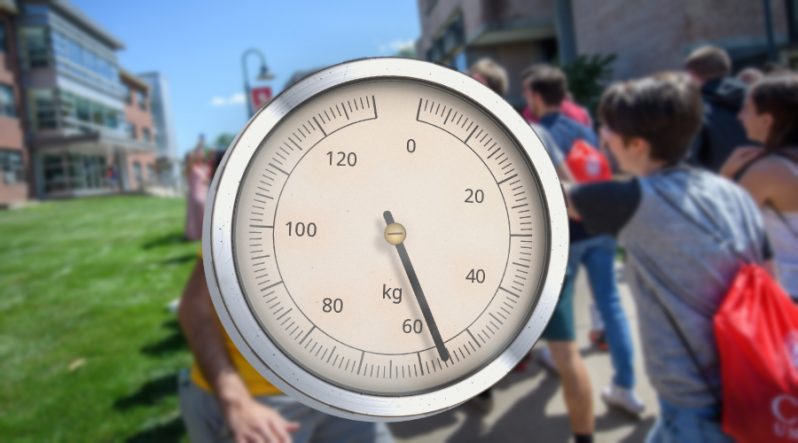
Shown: 56 kg
